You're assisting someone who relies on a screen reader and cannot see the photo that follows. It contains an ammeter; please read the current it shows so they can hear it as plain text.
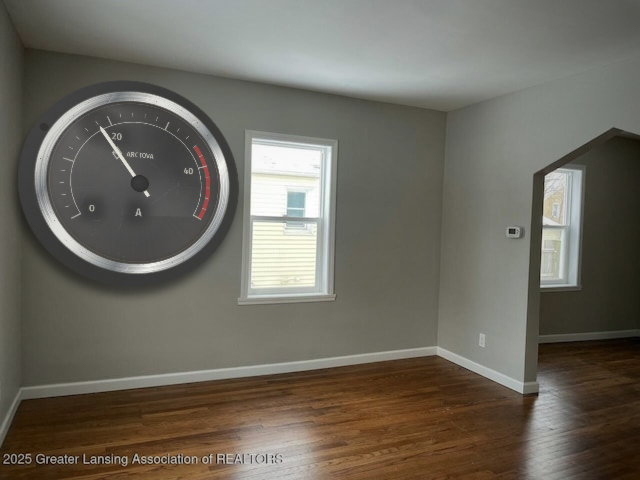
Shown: 18 A
